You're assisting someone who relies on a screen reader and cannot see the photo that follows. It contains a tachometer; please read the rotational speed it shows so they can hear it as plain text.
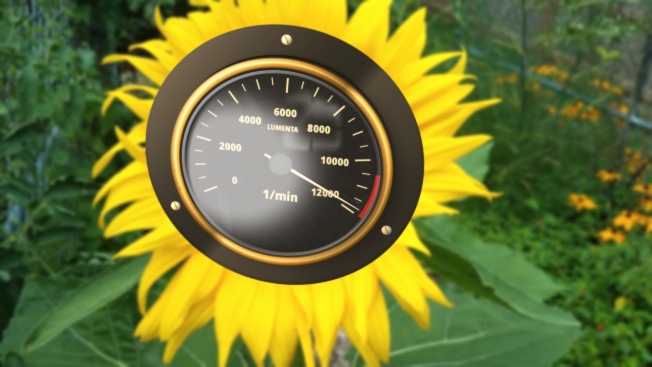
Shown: 11750 rpm
